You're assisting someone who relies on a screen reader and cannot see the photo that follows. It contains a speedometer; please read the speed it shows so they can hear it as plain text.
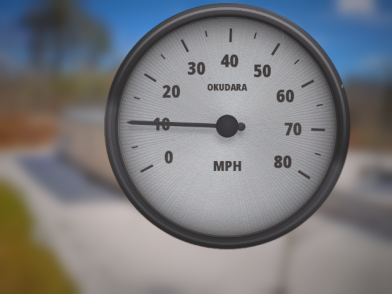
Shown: 10 mph
